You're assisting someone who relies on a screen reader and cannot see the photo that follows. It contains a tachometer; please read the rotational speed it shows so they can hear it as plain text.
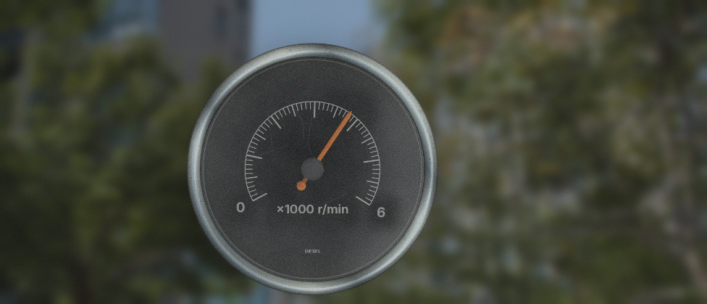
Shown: 3800 rpm
